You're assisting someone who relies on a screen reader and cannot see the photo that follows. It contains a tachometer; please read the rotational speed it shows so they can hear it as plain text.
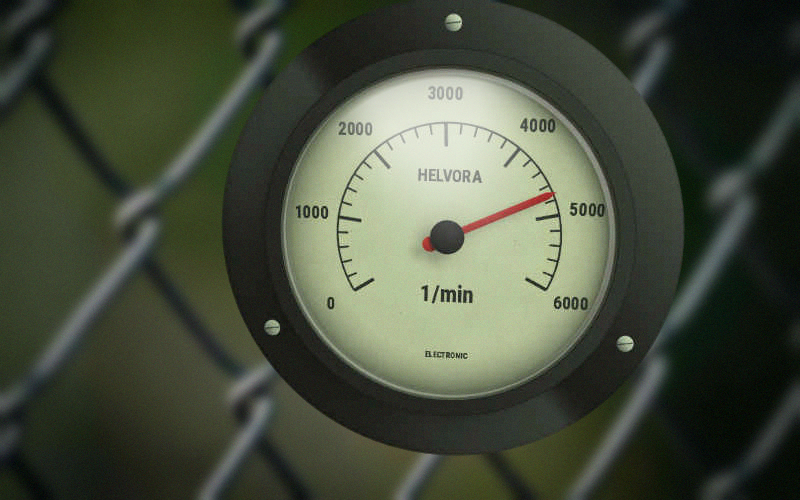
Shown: 4700 rpm
